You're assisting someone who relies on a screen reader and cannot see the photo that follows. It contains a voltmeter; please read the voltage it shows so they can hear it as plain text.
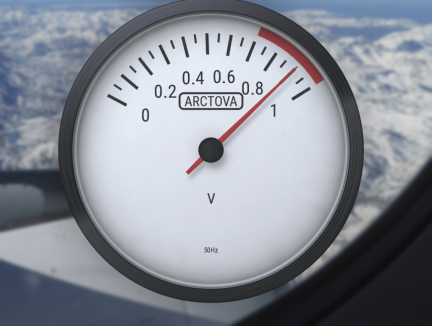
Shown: 0.9 V
